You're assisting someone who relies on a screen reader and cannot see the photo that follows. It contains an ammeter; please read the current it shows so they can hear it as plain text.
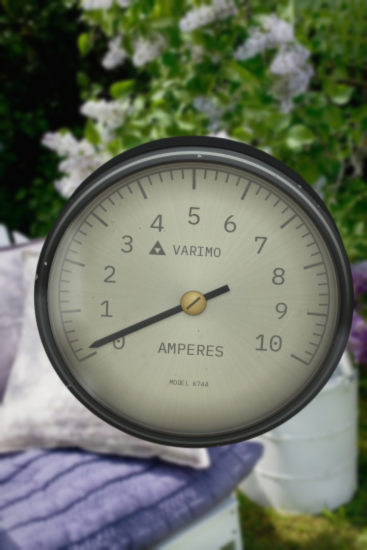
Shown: 0.2 A
